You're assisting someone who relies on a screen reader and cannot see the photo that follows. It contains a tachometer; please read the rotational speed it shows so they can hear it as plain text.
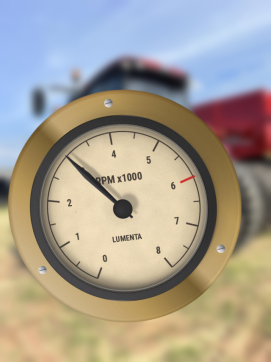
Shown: 3000 rpm
